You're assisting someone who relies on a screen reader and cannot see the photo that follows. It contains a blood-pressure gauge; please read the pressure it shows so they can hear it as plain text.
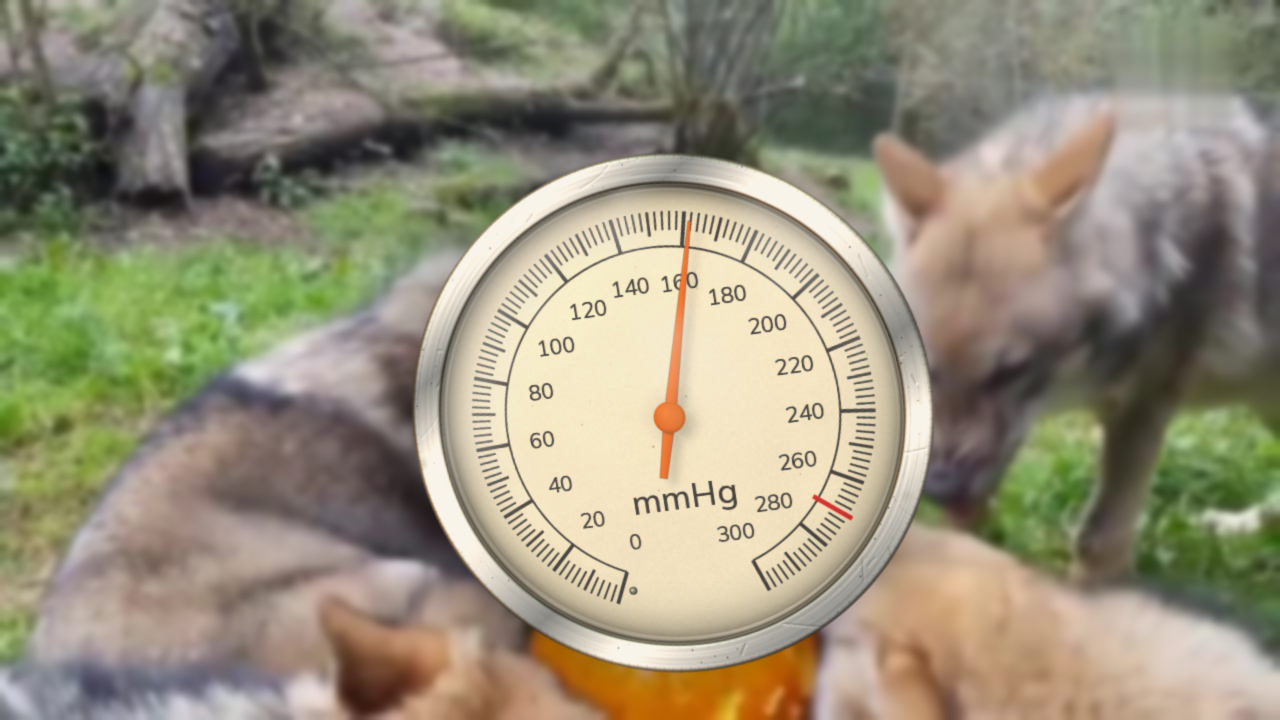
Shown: 162 mmHg
